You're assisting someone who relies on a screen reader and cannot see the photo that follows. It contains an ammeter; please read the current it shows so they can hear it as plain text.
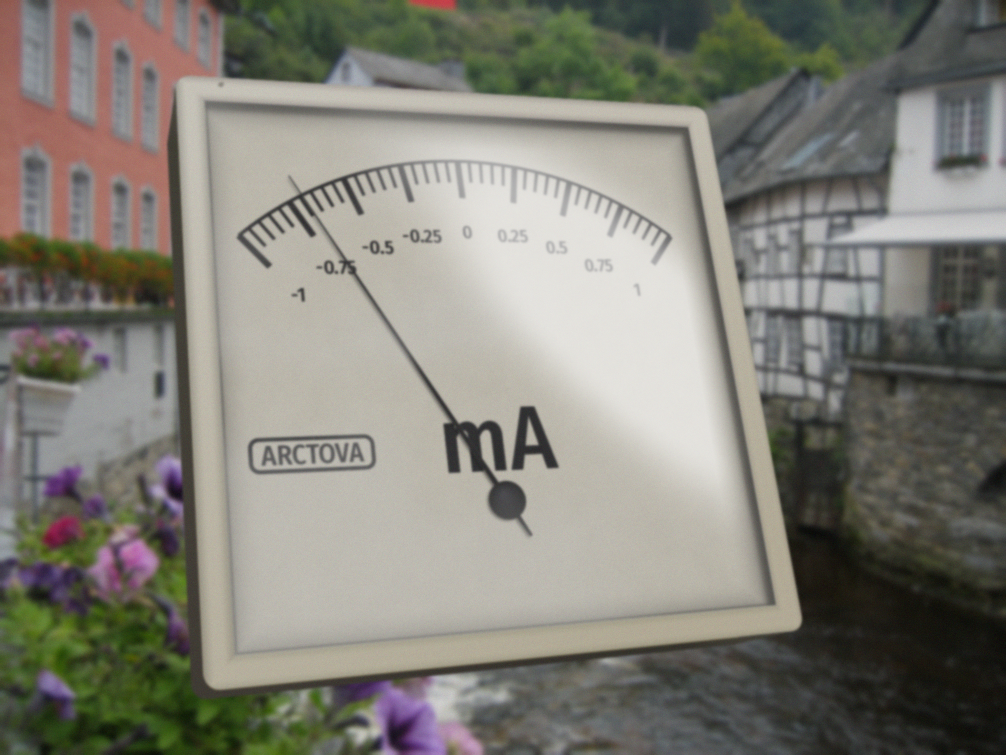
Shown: -0.7 mA
